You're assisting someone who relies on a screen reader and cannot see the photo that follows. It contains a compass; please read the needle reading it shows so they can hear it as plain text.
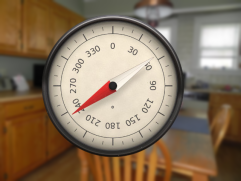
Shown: 235 °
